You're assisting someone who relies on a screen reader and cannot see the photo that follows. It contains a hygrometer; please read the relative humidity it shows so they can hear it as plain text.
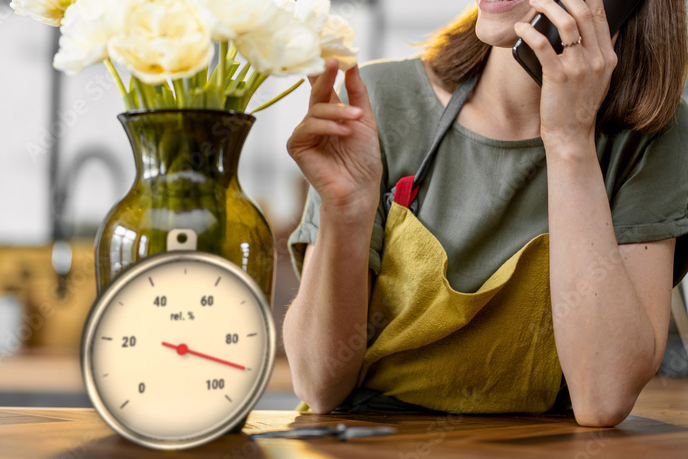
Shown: 90 %
